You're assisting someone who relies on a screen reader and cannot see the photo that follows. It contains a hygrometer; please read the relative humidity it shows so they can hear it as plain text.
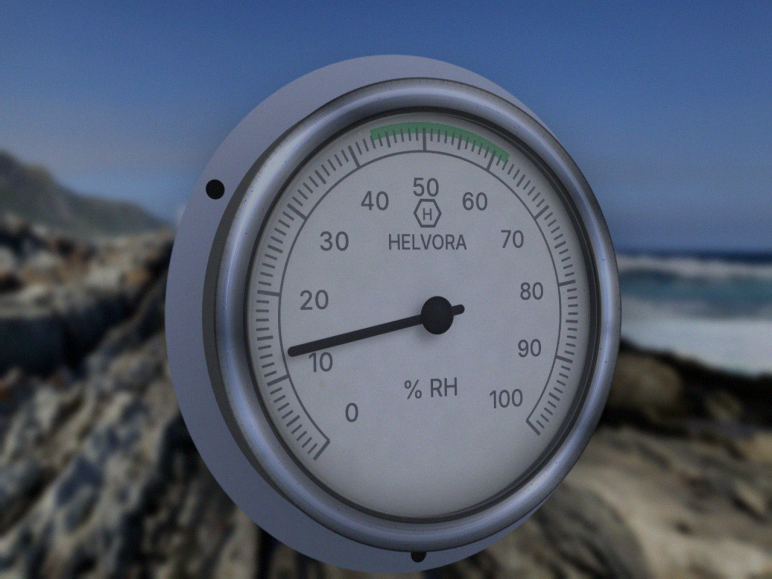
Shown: 13 %
